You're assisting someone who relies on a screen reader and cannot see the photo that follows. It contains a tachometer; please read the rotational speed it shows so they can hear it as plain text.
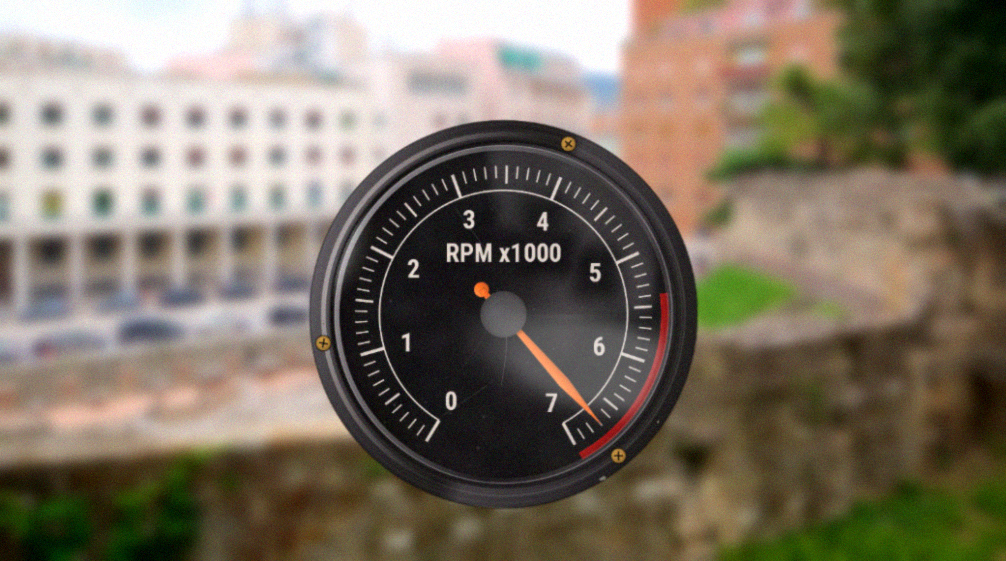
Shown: 6700 rpm
